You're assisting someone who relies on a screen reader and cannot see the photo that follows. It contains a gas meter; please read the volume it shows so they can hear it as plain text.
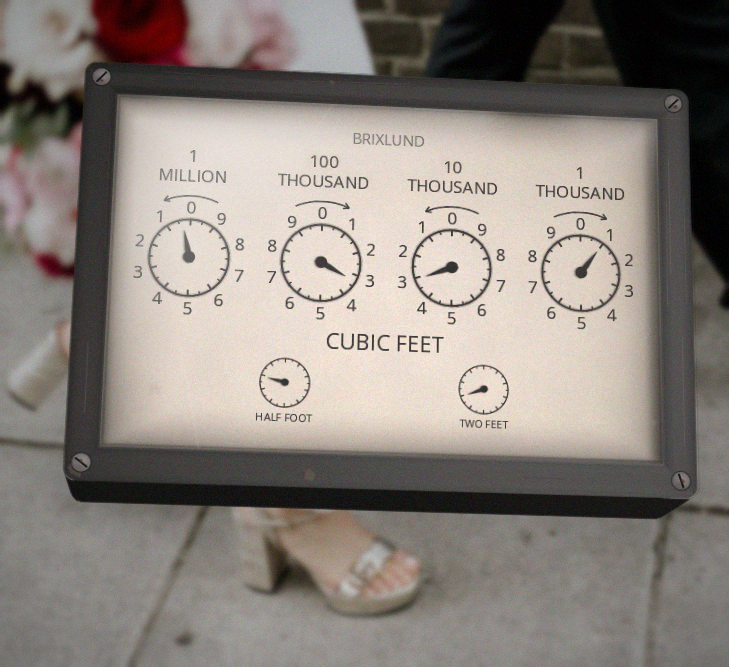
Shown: 33100 ft³
